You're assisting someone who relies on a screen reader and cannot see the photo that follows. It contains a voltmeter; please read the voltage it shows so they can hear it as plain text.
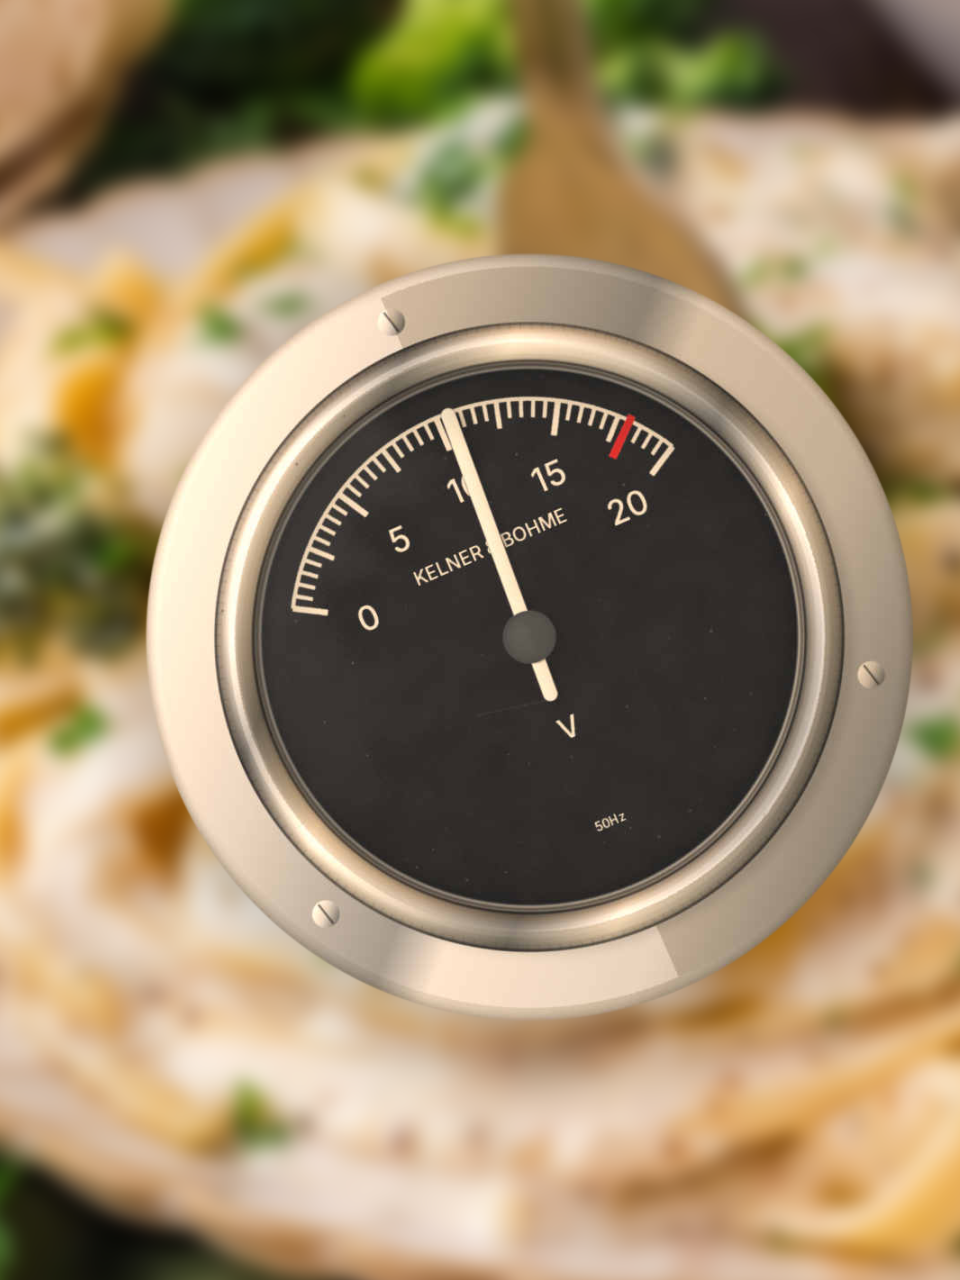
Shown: 10.5 V
